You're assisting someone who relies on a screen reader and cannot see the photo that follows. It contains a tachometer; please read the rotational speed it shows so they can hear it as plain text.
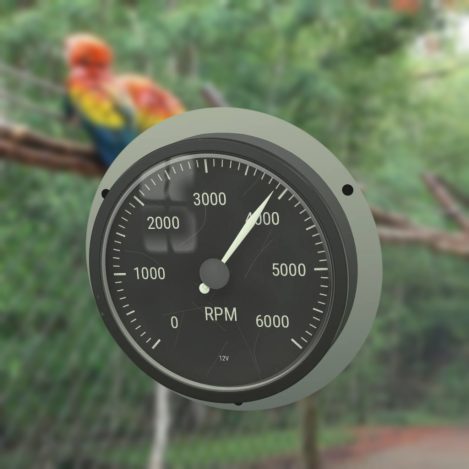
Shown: 3900 rpm
